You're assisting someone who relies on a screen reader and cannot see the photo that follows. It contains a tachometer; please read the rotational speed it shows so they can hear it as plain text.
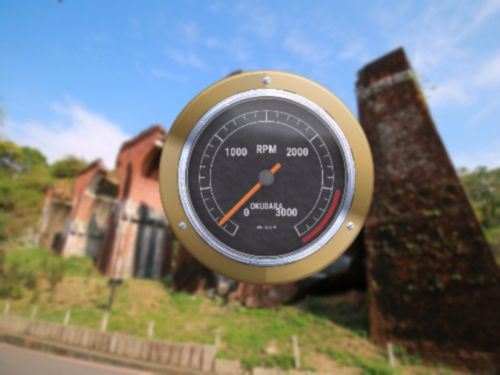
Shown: 150 rpm
